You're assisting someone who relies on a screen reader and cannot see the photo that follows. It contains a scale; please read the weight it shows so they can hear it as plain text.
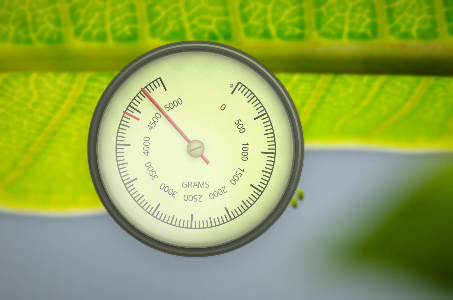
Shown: 4750 g
